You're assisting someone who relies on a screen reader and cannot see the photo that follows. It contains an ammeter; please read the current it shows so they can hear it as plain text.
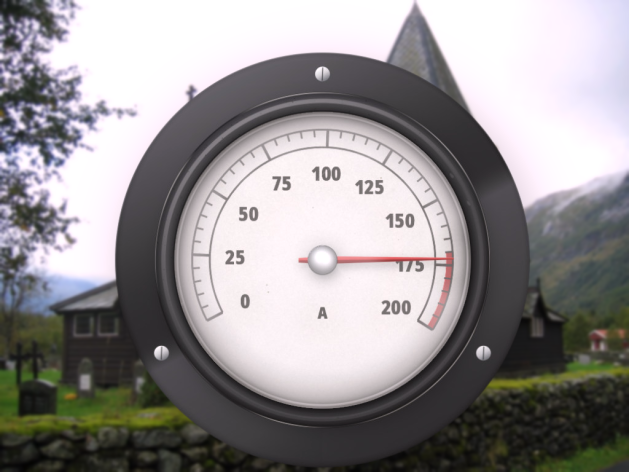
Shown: 172.5 A
